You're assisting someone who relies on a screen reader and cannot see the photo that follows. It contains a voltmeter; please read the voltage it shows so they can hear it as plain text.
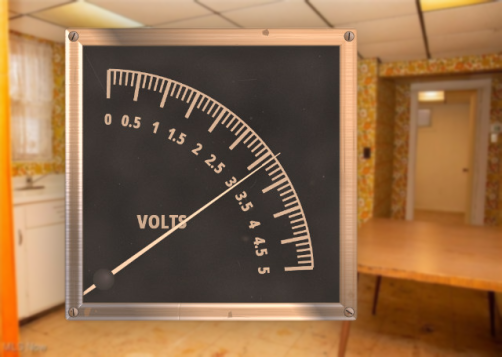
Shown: 3.1 V
